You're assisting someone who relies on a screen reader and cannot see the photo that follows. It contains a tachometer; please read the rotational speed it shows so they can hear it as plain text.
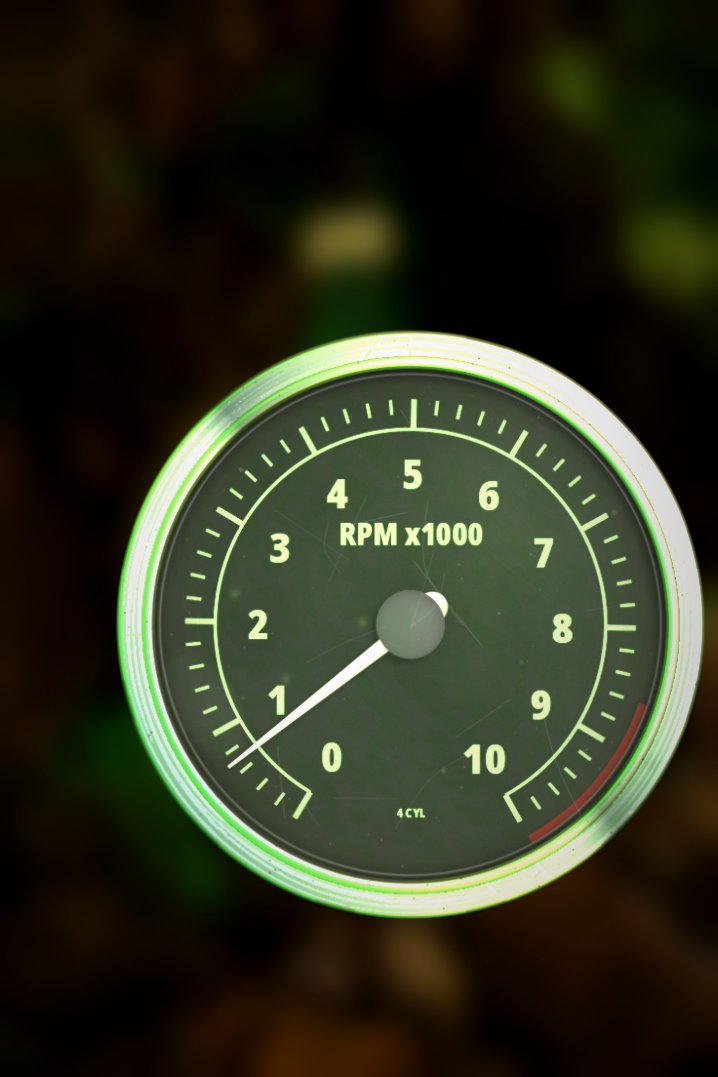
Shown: 700 rpm
